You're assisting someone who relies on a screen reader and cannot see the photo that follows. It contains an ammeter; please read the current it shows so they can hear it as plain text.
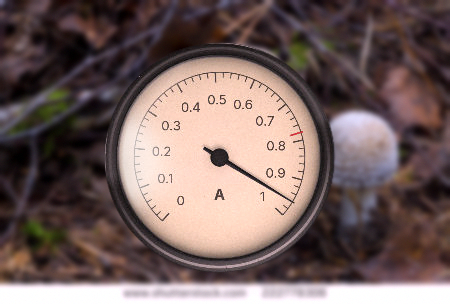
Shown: 0.96 A
